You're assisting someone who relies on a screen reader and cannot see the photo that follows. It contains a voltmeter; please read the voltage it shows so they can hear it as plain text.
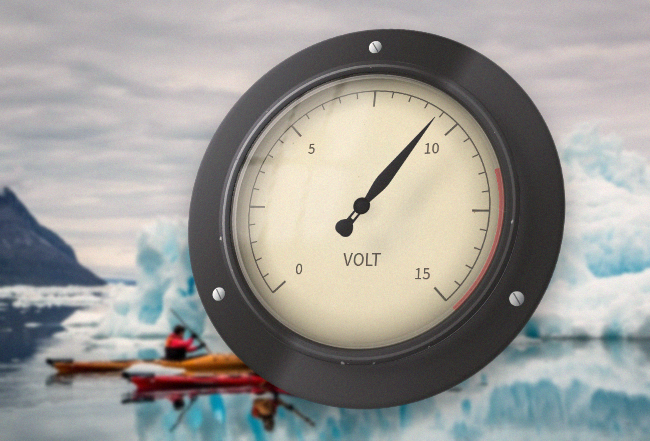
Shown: 9.5 V
